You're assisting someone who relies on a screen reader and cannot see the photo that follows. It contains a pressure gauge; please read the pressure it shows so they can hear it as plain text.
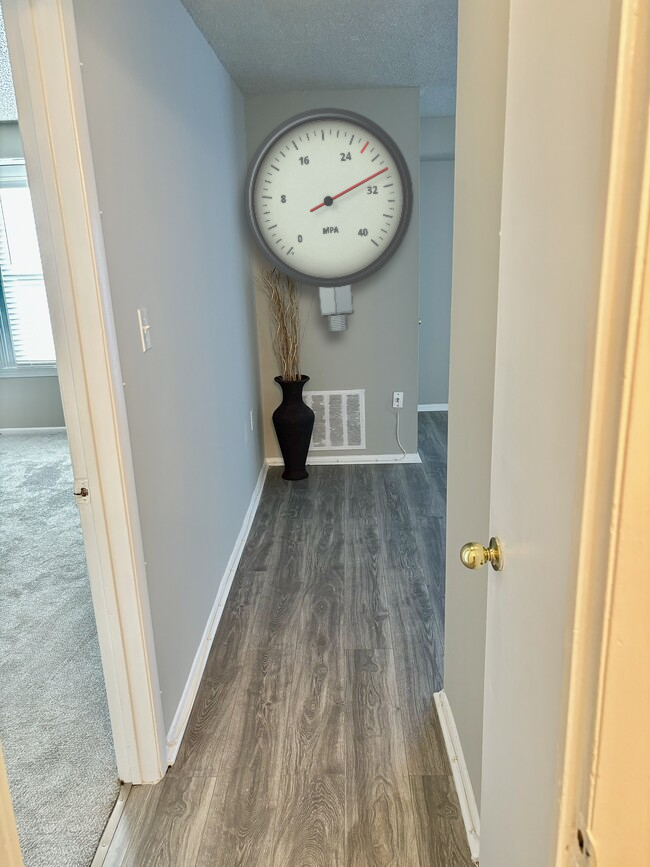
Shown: 30 MPa
